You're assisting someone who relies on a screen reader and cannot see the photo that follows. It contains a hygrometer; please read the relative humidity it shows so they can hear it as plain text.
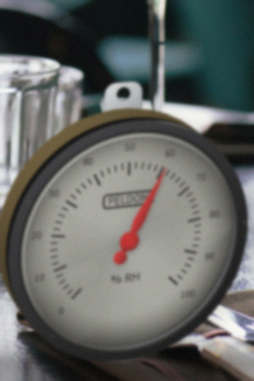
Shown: 60 %
